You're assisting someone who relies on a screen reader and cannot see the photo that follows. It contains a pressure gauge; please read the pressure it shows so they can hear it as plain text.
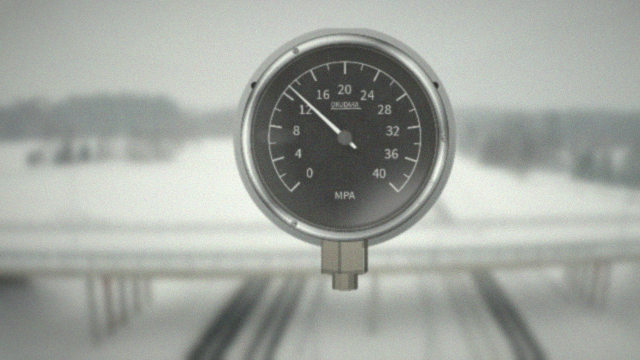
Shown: 13 MPa
